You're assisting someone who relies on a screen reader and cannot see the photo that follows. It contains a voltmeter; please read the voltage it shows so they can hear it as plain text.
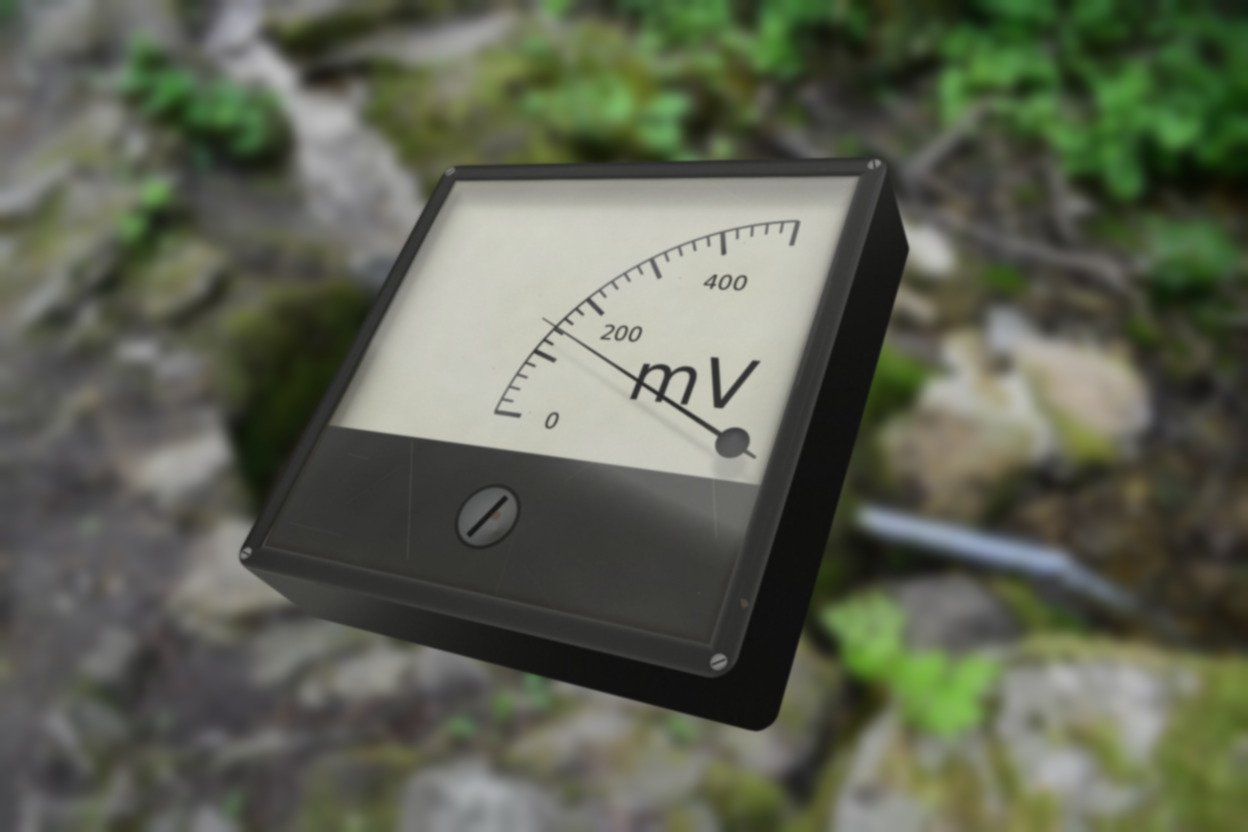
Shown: 140 mV
